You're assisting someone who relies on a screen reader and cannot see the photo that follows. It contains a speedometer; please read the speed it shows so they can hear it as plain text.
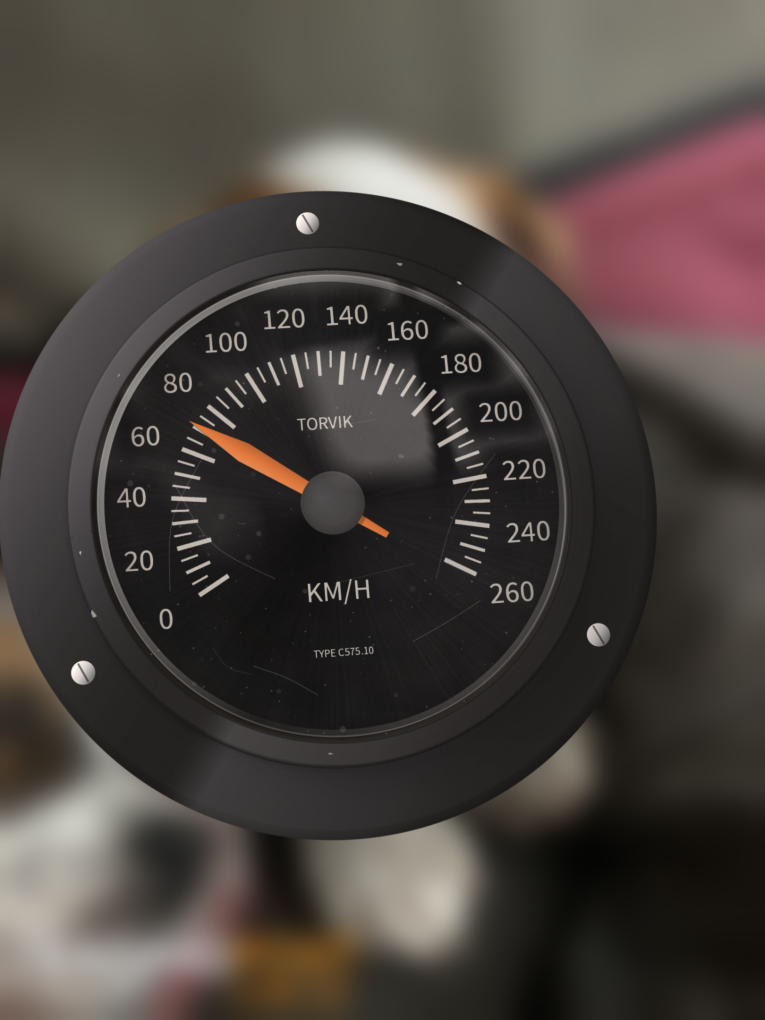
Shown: 70 km/h
